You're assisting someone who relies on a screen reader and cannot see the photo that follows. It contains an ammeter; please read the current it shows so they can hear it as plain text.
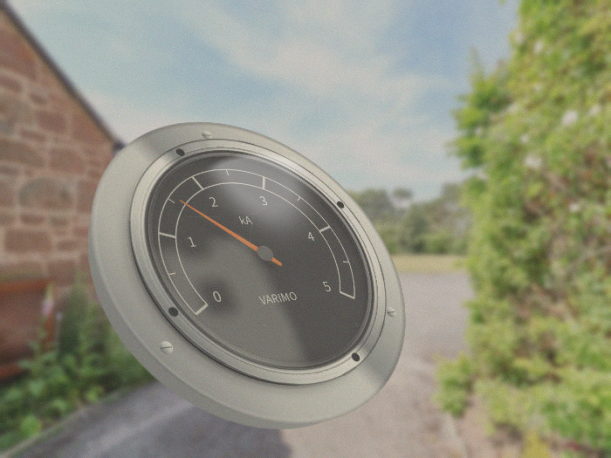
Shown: 1.5 kA
